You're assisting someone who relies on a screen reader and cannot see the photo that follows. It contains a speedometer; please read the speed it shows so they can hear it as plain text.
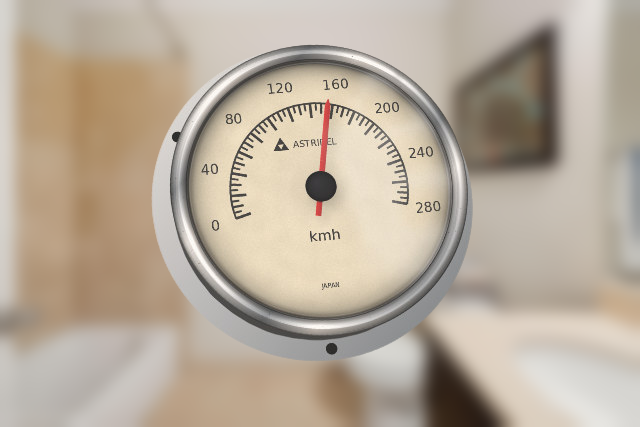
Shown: 155 km/h
